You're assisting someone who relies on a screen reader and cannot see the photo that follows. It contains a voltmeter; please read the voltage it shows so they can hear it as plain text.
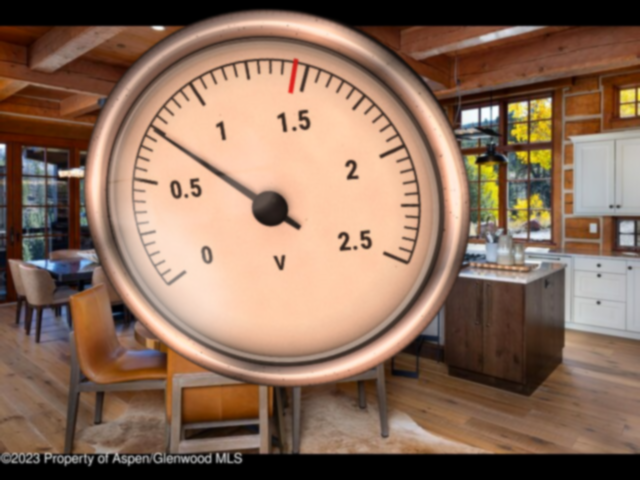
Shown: 0.75 V
